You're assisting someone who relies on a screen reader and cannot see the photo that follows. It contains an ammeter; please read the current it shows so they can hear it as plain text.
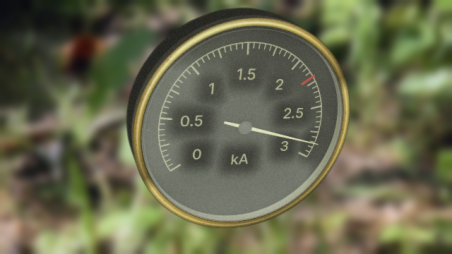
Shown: 2.85 kA
